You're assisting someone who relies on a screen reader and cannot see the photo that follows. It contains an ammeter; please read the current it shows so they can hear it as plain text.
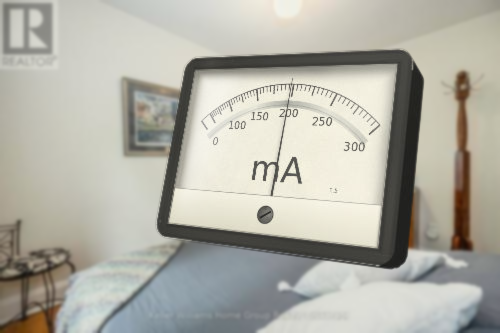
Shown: 200 mA
